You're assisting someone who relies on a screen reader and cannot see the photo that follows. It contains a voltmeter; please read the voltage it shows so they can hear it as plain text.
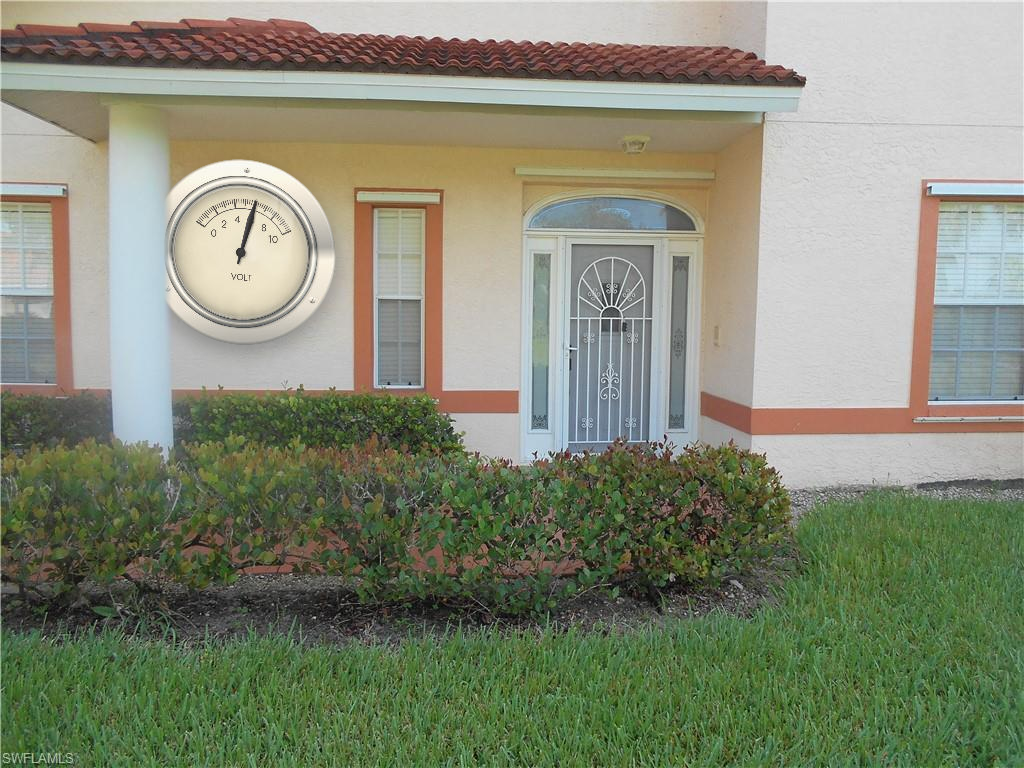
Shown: 6 V
